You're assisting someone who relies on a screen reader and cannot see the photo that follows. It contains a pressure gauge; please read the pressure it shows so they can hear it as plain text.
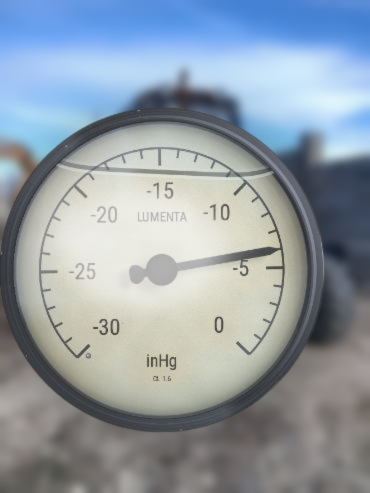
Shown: -6 inHg
